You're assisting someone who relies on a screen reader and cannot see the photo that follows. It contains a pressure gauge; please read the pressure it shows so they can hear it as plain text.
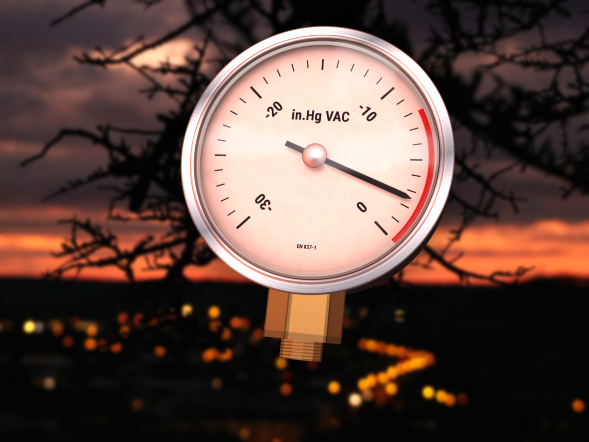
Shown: -2.5 inHg
